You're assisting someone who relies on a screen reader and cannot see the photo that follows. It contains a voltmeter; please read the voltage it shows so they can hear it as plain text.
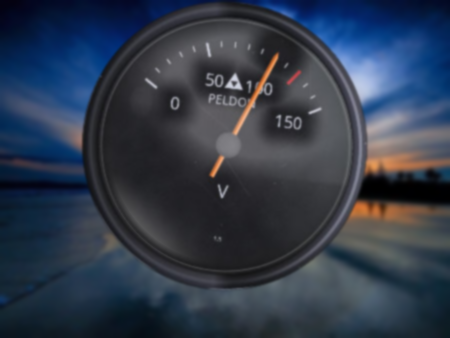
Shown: 100 V
